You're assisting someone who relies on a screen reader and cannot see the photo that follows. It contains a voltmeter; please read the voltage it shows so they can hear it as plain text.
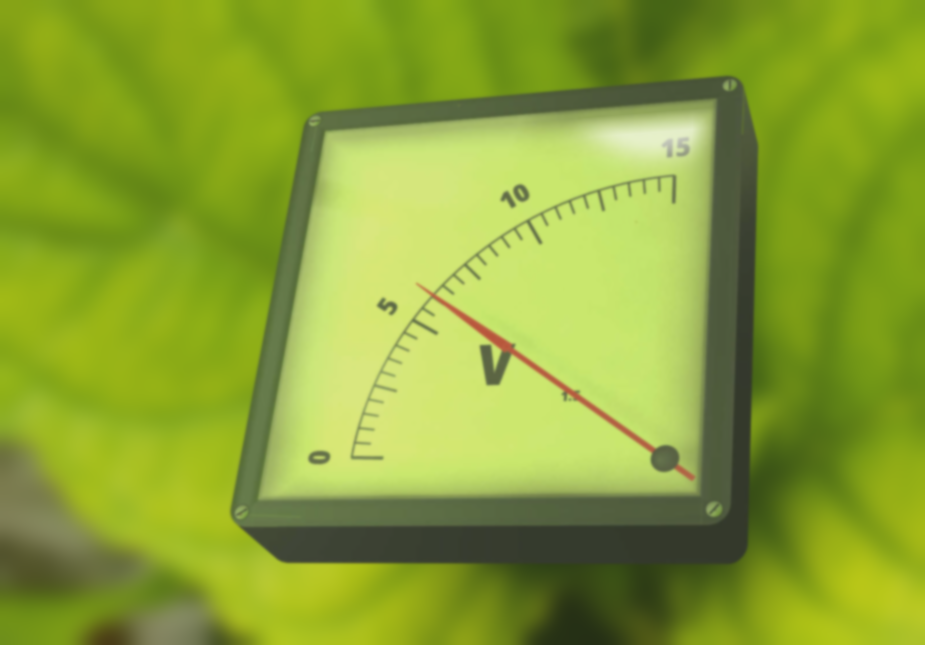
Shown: 6 V
